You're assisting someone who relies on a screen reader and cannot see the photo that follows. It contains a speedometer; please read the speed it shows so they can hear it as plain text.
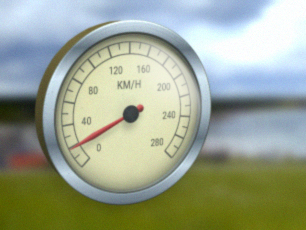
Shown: 20 km/h
